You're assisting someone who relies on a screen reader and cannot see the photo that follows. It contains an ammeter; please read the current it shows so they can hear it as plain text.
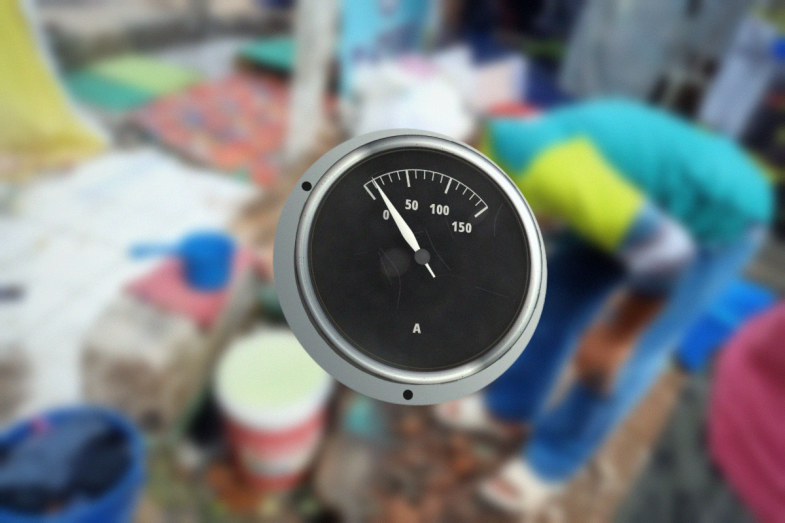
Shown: 10 A
